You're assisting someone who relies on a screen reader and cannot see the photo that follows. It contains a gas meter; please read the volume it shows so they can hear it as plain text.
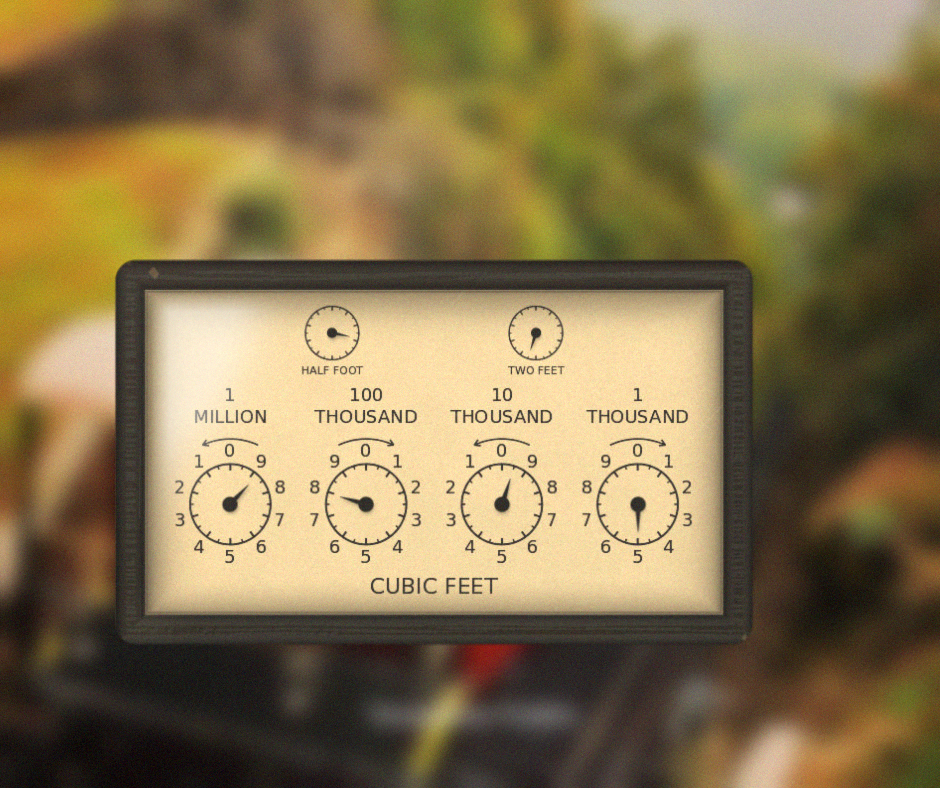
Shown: 879500 ft³
